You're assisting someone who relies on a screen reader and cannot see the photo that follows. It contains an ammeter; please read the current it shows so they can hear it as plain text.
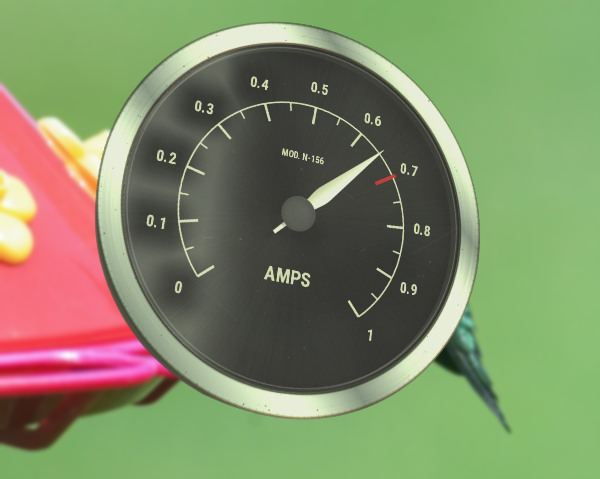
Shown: 0.65 A
